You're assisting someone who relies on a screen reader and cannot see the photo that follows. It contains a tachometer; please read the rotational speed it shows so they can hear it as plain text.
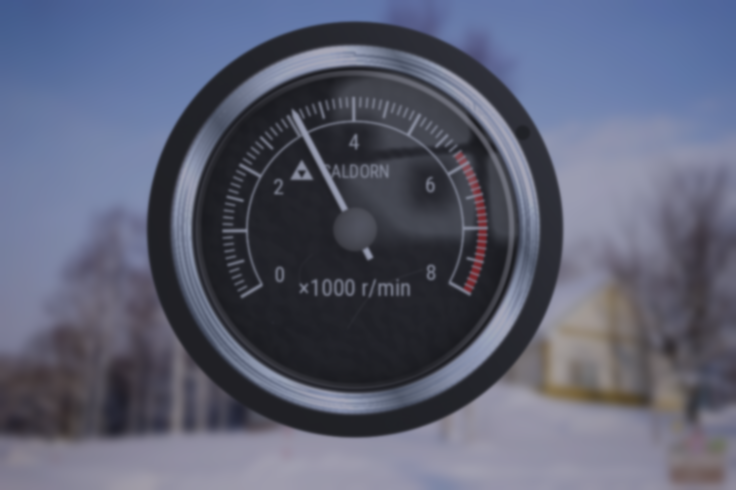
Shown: 3100 rpm
